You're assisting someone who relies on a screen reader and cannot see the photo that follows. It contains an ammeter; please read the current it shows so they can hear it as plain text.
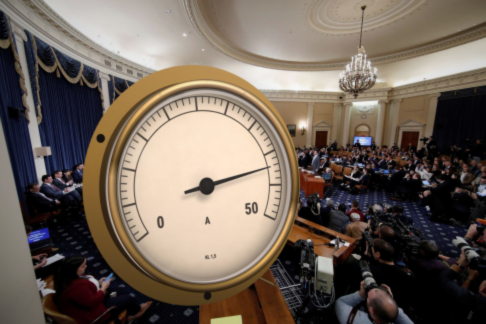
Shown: 42 A
